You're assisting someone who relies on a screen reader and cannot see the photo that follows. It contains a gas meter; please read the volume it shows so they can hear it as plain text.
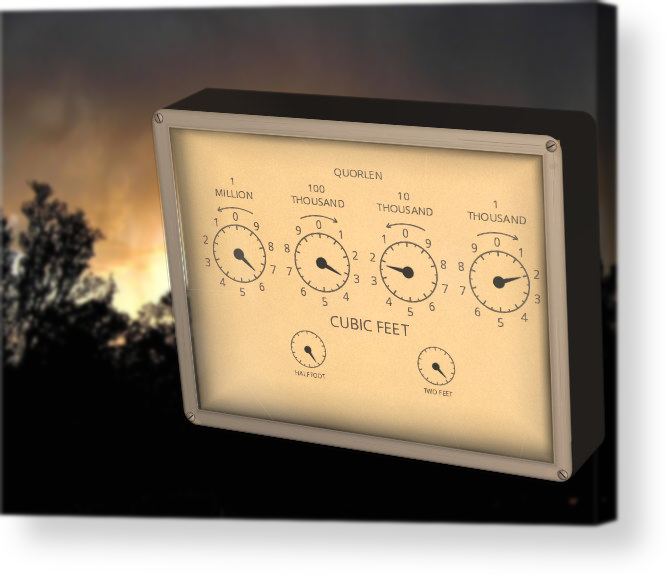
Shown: 632200 ft³
